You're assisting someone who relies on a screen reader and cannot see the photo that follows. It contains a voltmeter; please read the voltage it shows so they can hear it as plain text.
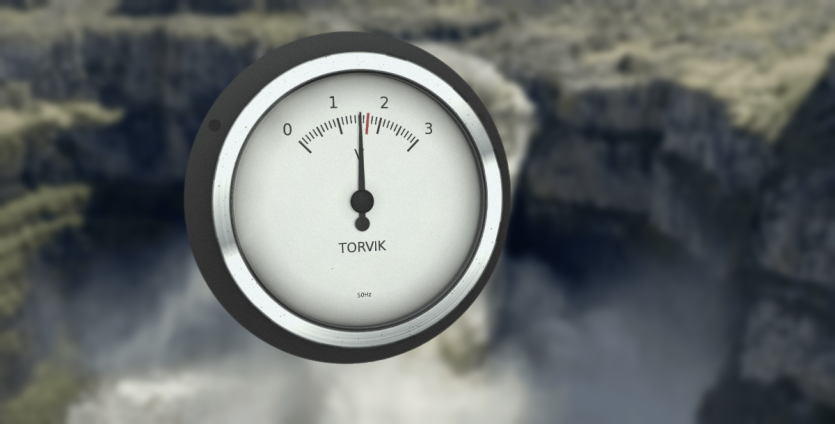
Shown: 1.5 V
